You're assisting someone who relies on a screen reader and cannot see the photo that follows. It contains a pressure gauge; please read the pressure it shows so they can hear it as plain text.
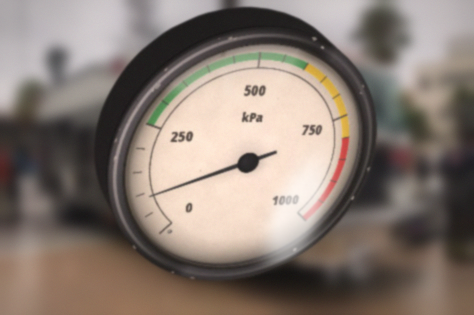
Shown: 100 kPa
